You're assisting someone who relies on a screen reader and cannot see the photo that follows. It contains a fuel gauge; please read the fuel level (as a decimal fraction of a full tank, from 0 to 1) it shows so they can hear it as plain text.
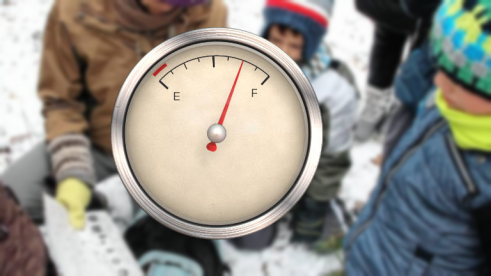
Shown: 0.75
